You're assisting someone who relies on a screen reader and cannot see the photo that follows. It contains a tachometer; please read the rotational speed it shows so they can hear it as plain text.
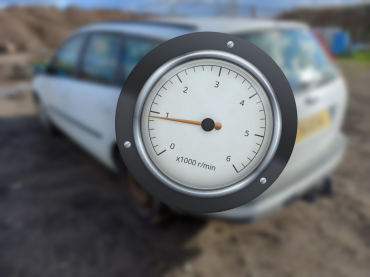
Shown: 900 rpm
